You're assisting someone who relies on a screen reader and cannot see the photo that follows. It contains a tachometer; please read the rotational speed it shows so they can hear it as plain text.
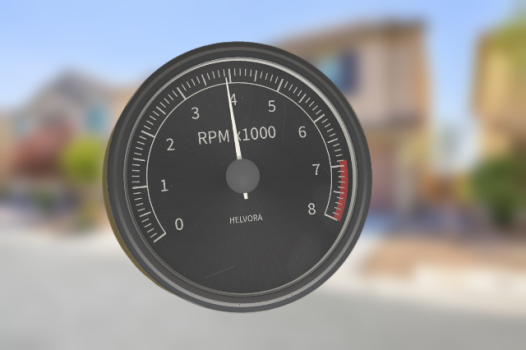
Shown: 3900 rpm
